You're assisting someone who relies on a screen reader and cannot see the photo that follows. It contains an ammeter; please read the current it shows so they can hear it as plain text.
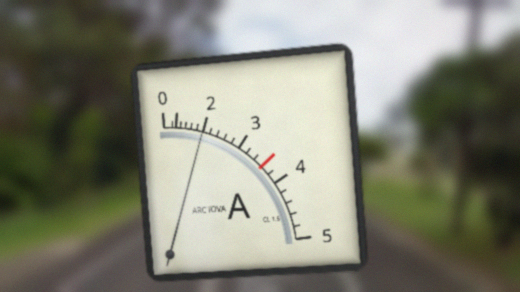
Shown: 2 A
